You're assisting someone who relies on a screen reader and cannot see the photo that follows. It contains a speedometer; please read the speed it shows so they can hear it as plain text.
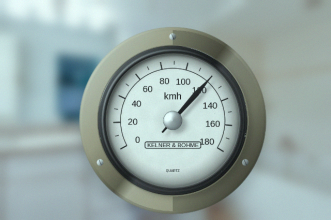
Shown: 120 km/h
